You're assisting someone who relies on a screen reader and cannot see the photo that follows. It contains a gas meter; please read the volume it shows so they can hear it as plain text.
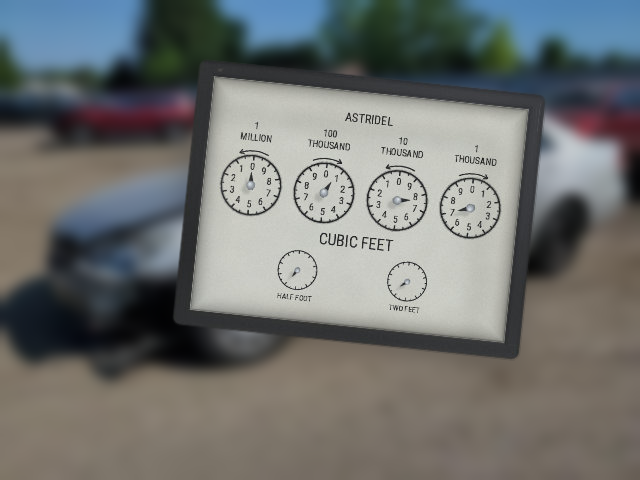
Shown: 7700 ft³
